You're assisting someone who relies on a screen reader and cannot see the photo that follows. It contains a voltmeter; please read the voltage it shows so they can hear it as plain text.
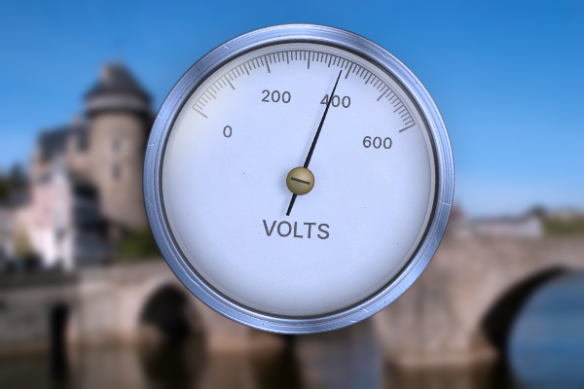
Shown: 380 V
